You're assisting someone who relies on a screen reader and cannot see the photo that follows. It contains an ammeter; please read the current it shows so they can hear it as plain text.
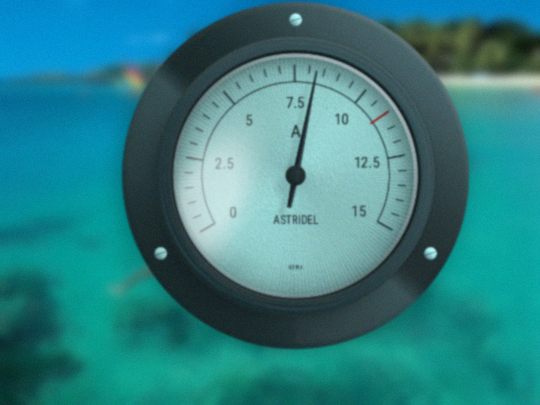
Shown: 8.25 A
